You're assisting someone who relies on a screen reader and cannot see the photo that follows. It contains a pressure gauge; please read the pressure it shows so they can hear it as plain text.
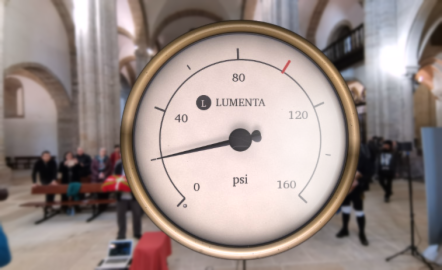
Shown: 20 psi
